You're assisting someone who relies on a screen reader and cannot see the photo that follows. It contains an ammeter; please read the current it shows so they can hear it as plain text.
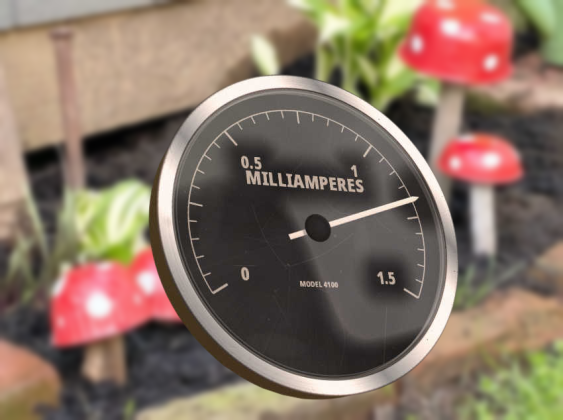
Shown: 1.2 mA
